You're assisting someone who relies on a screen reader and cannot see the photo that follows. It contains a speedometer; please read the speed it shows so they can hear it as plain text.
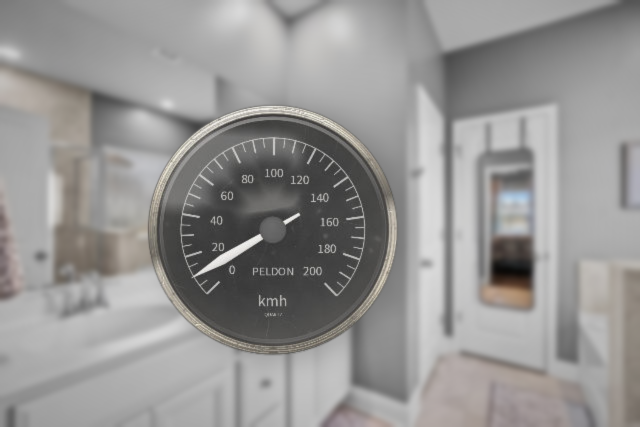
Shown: 10 km/h
